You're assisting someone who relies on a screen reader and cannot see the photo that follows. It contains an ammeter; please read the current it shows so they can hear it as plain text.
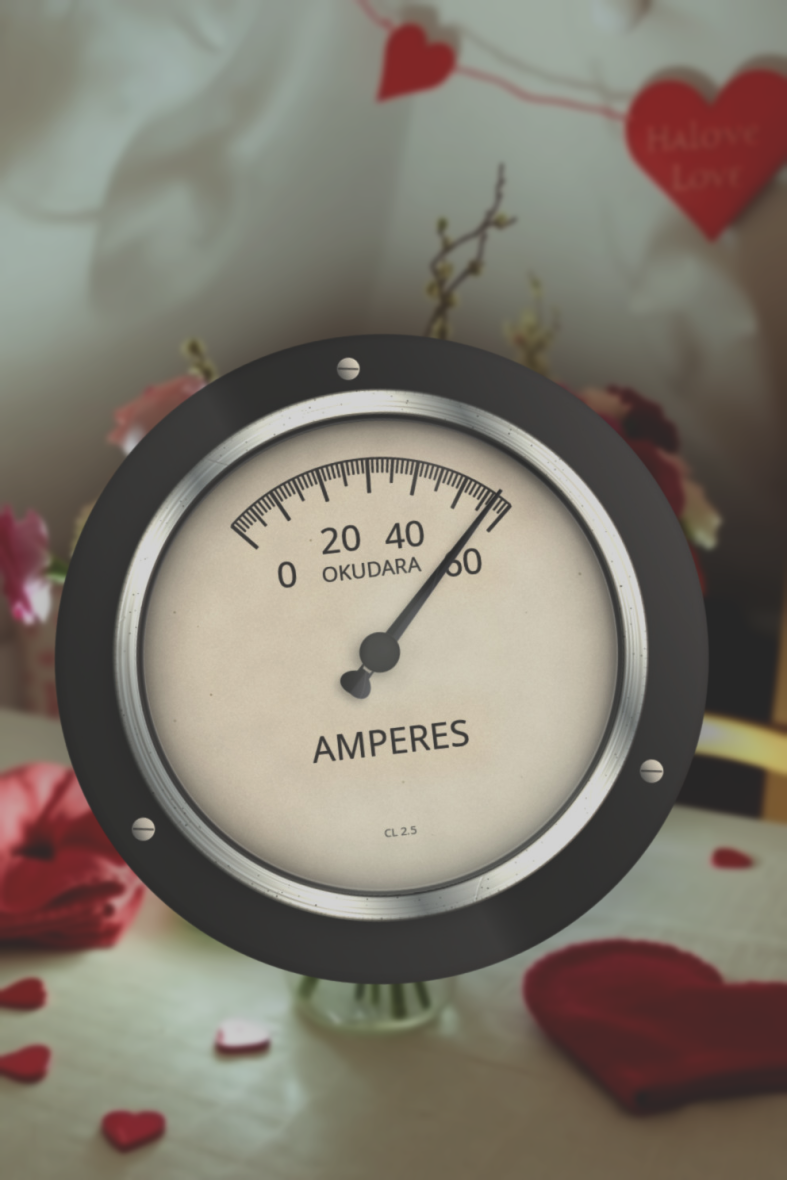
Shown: 57 A
